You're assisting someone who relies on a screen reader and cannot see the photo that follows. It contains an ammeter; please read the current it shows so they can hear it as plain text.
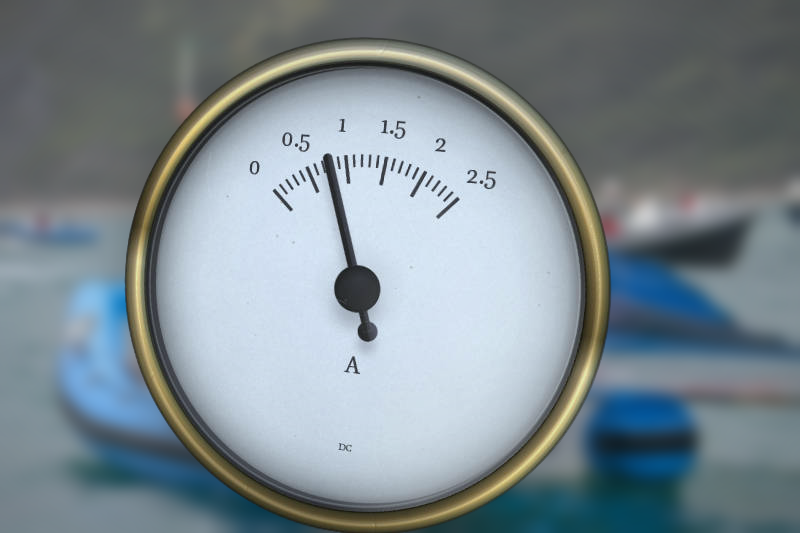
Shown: 0.8 A
